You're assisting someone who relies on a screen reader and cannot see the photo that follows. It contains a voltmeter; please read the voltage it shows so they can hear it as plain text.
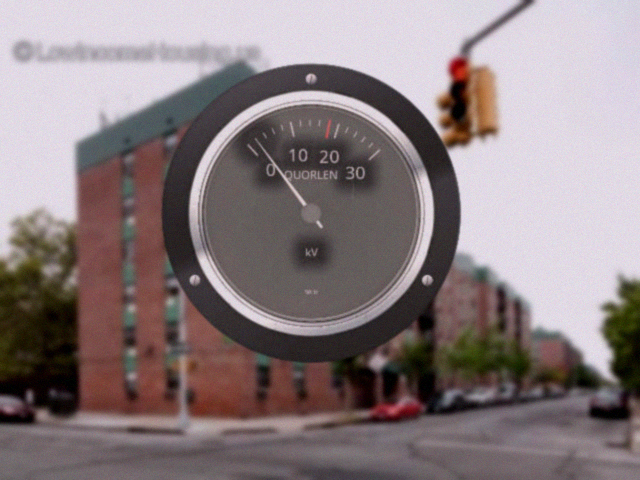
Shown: 2 kV
